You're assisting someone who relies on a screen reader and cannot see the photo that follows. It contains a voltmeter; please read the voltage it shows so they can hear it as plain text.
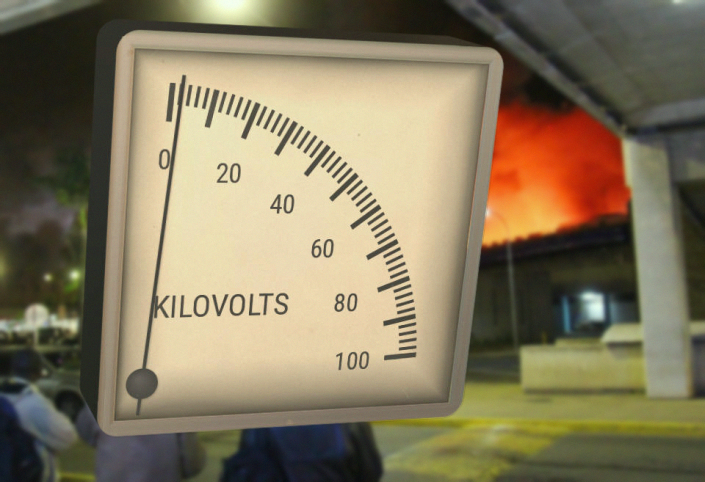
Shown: 2 kV
